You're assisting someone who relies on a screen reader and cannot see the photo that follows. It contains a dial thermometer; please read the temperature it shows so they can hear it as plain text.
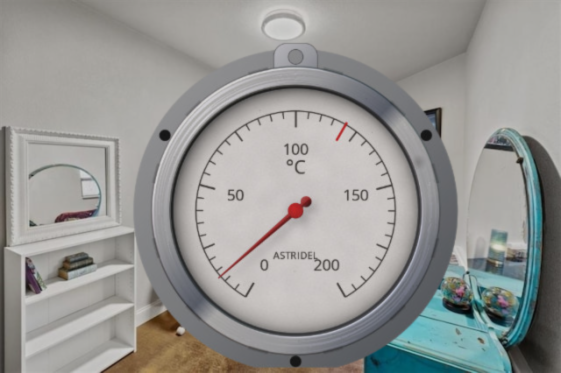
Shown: 12.5 °C
